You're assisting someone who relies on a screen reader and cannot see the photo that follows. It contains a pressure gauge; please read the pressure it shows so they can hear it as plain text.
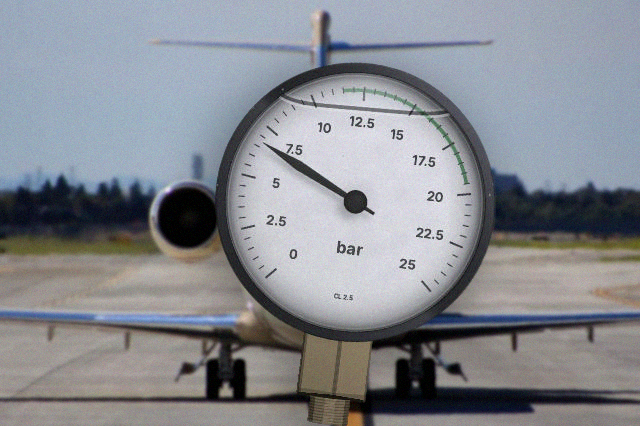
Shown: 6.75 bar
